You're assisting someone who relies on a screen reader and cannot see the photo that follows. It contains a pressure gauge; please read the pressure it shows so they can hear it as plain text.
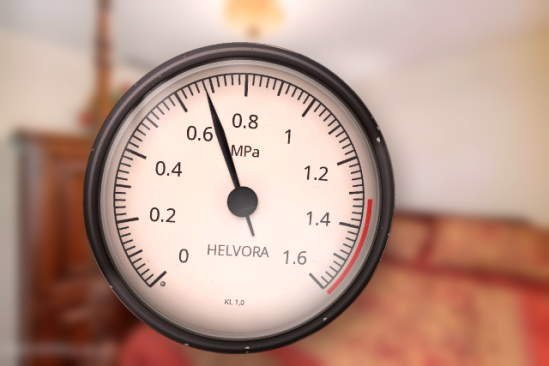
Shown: 0.68 MPa
